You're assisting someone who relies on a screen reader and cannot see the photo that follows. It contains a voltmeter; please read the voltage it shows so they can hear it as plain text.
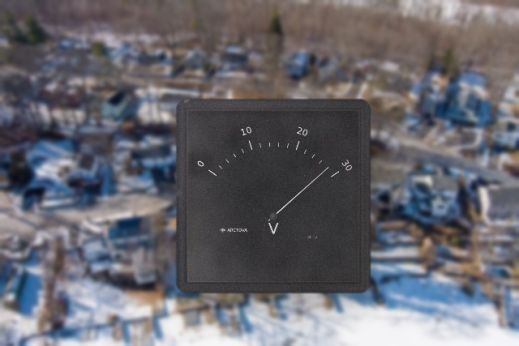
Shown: 28 V
